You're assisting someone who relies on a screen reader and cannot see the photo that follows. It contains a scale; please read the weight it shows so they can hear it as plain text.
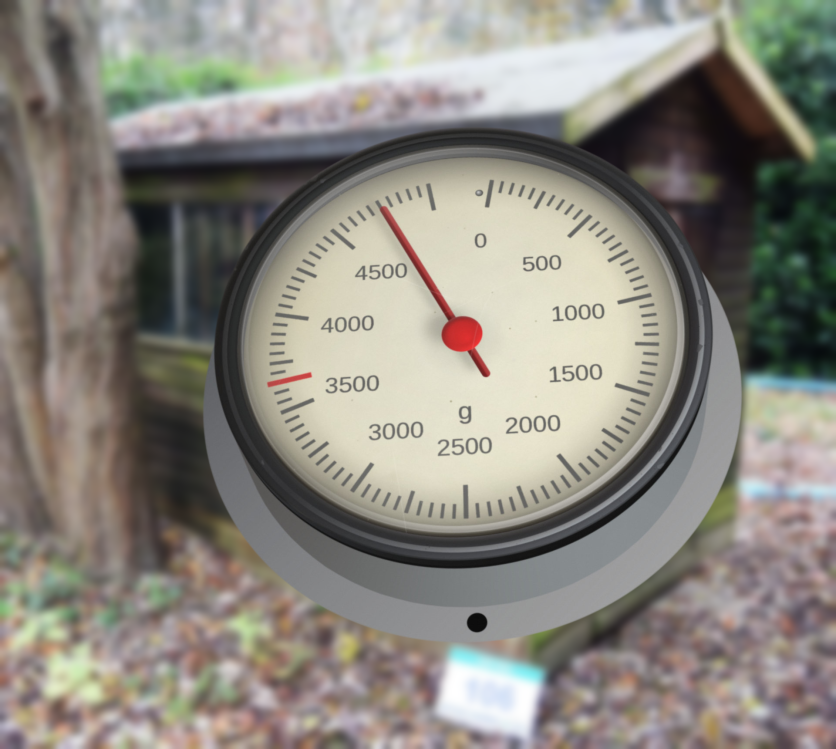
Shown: 4750 g
